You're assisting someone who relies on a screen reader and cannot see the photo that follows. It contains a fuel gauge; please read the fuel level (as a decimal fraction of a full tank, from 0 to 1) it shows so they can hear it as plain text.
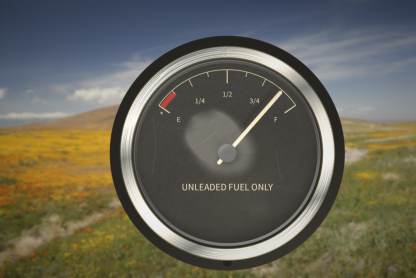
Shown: 0.875
